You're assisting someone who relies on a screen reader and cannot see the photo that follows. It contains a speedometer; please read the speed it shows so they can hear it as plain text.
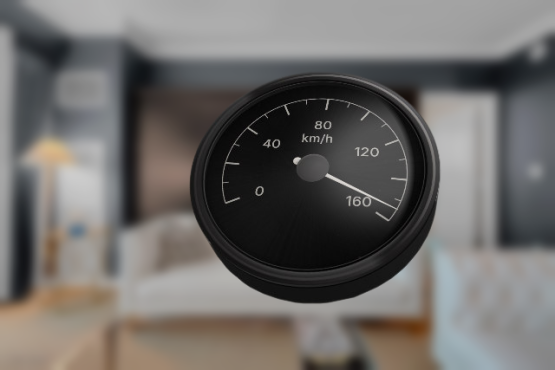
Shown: 155 km/h
